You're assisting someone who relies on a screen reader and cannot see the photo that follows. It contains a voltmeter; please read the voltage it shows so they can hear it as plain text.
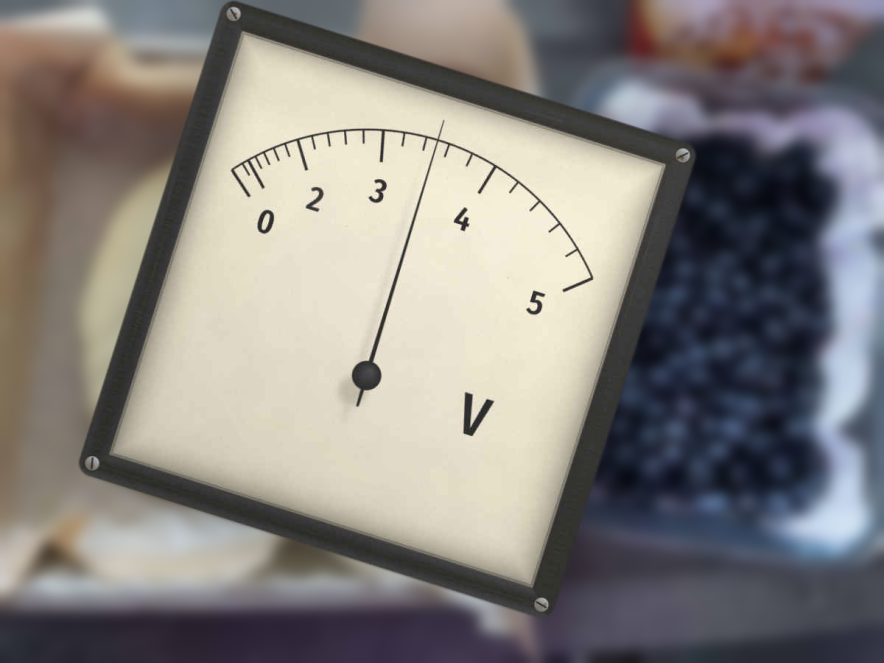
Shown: 3.5 V
